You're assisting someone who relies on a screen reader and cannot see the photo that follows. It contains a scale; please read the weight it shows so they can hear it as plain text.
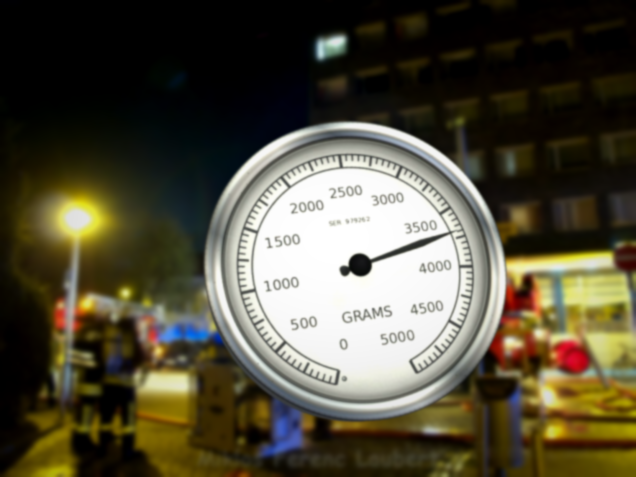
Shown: 3700 g
